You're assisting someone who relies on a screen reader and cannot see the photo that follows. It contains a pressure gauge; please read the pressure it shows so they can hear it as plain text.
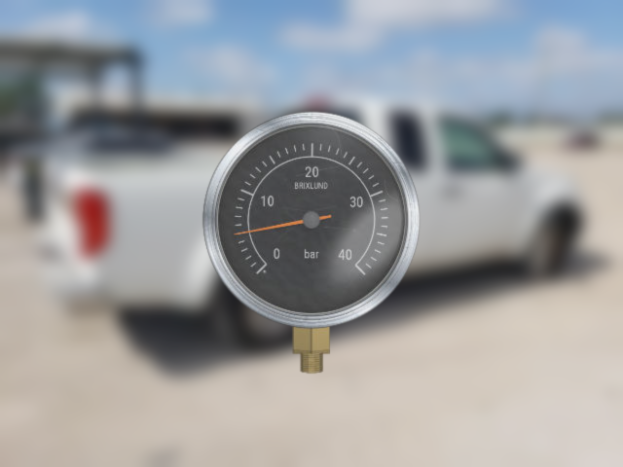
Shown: 5 bar
